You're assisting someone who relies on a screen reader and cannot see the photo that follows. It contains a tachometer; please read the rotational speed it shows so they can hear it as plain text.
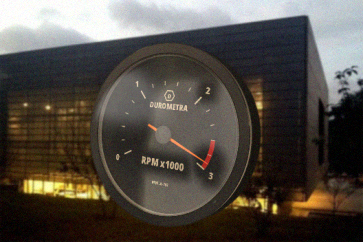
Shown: 2900 rpm
